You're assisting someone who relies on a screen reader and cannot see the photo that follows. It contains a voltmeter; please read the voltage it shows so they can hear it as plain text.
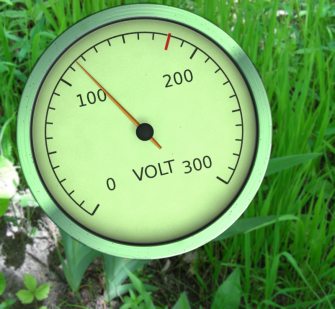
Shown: 115 V
